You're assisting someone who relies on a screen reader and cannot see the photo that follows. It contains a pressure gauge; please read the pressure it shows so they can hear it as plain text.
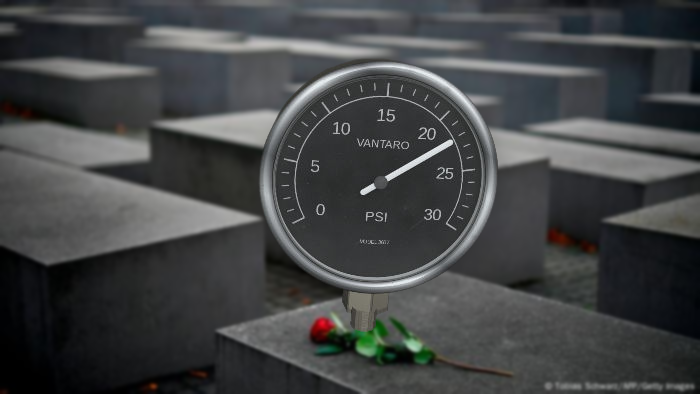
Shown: 22 psi
